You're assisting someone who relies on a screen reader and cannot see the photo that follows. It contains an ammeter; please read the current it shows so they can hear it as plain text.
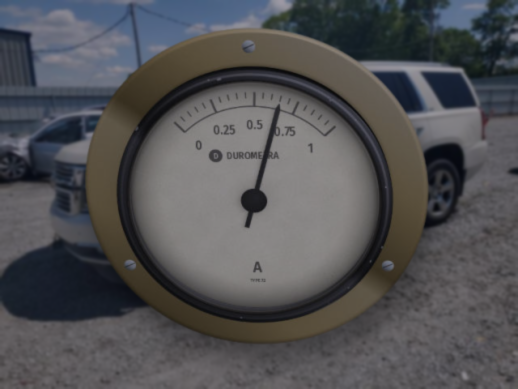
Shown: 0.65 A
